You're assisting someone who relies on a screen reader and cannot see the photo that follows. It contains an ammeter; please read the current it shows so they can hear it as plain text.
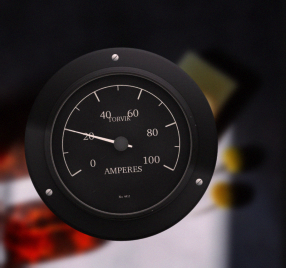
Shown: 20 A
